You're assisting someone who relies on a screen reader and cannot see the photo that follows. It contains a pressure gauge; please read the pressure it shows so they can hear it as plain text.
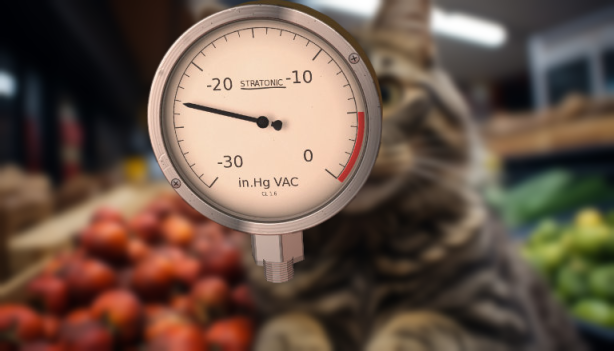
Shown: -23 inHg
